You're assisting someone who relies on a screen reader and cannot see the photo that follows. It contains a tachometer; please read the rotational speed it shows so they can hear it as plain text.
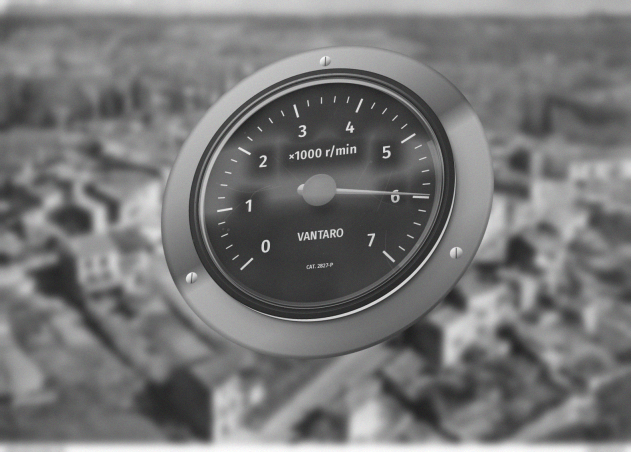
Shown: 6000 rpm
